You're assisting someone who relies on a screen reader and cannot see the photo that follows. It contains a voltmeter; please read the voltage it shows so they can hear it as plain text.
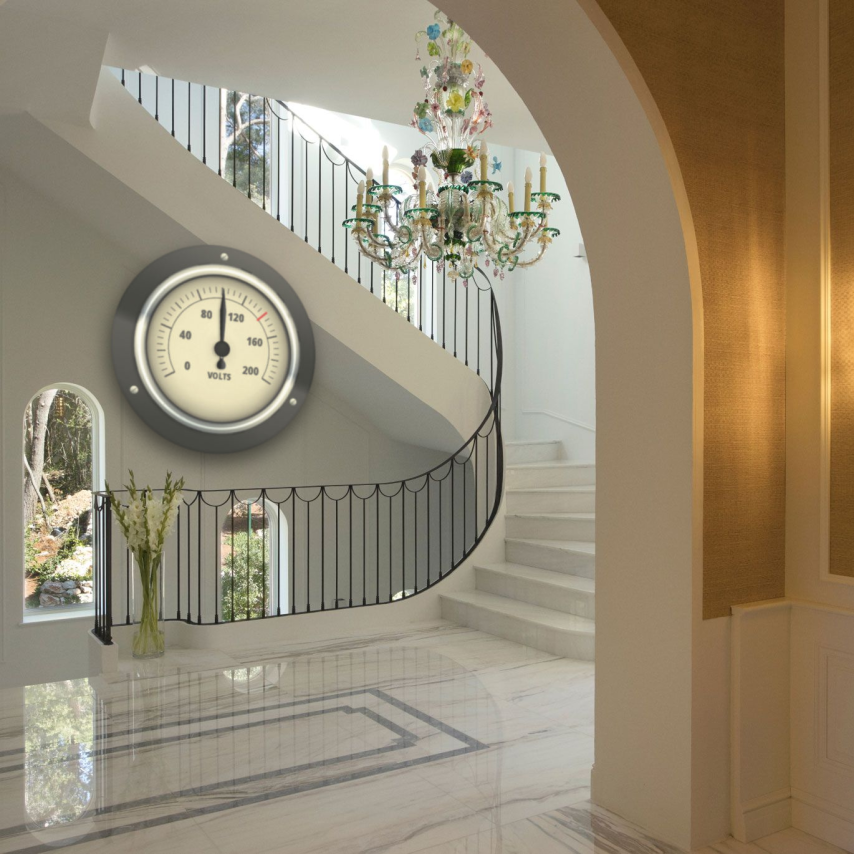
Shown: 100 V
